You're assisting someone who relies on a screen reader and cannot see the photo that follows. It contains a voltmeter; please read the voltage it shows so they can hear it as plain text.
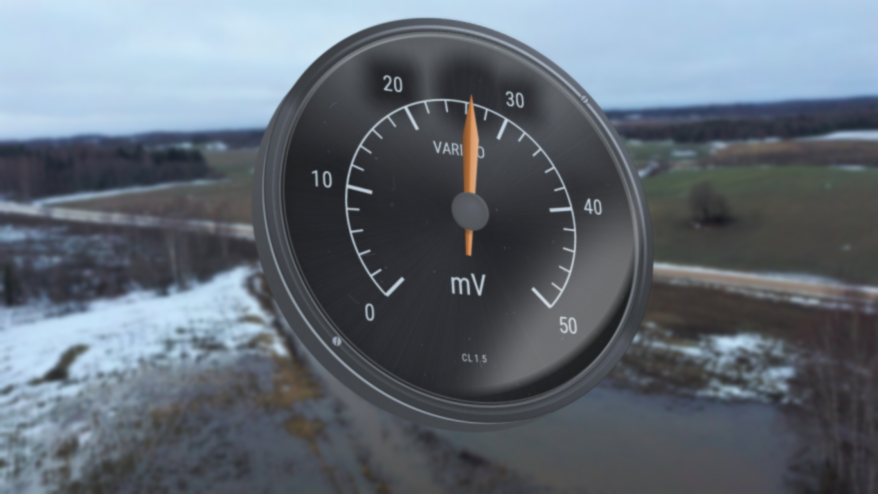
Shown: 26 mV
